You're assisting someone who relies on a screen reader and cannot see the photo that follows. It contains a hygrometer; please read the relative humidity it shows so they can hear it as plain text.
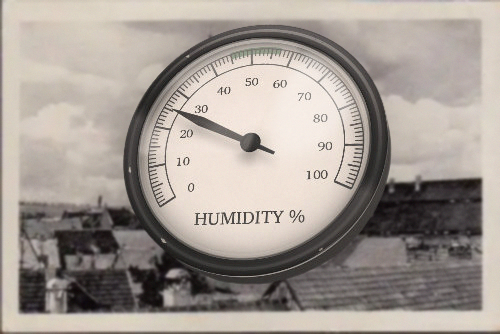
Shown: 25 %
